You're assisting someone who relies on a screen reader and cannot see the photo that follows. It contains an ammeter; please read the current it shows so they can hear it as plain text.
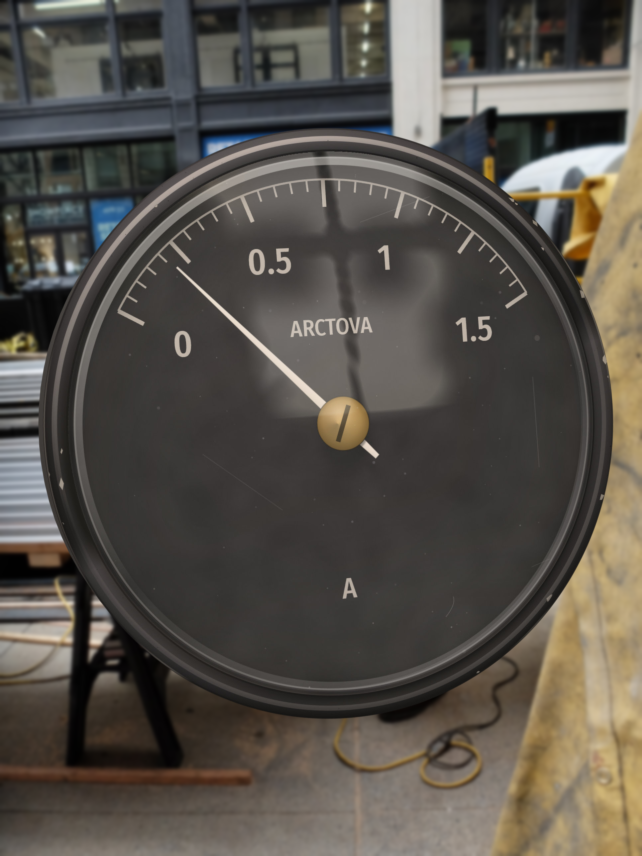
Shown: 0.2 A
